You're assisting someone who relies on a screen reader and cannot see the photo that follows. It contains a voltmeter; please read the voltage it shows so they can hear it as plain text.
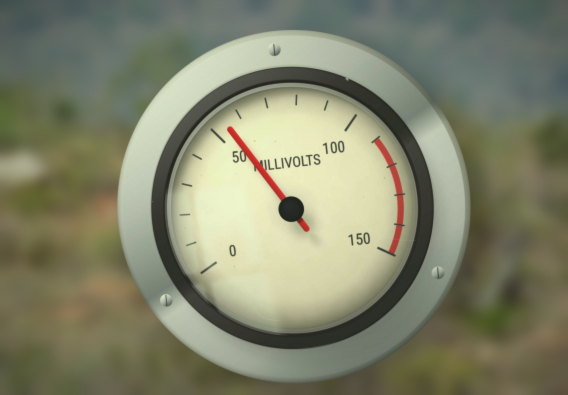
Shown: 55 mV
